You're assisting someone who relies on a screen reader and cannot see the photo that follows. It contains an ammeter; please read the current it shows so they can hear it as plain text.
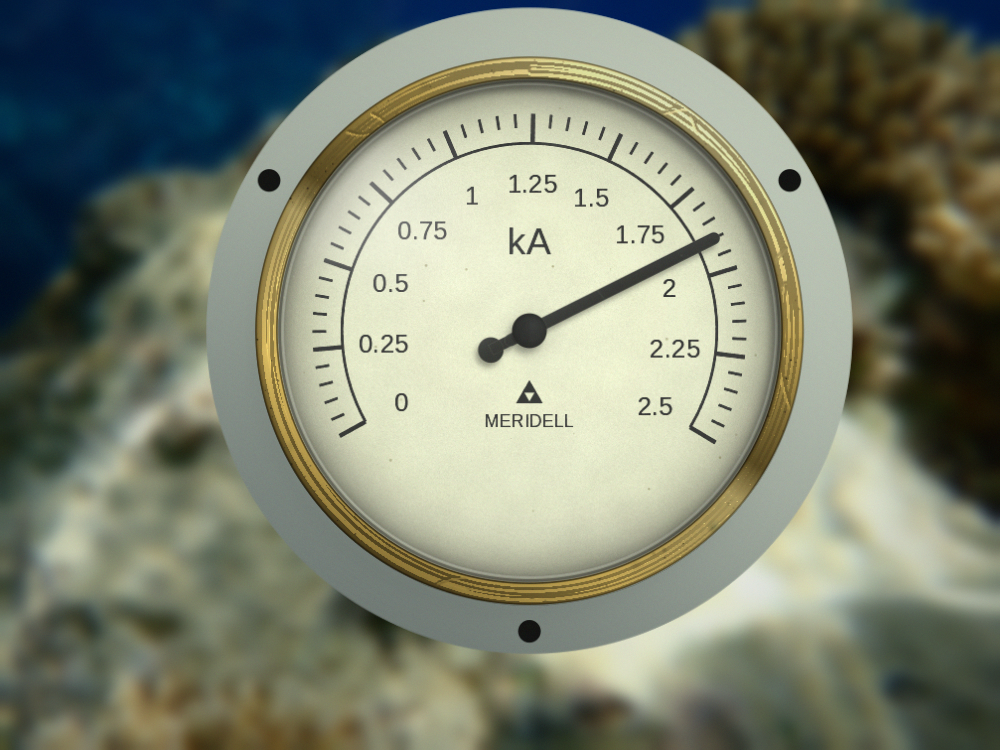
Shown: 1.9 kA
